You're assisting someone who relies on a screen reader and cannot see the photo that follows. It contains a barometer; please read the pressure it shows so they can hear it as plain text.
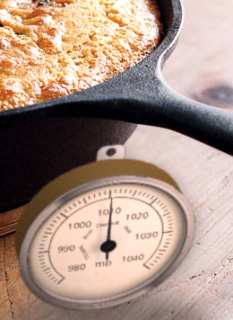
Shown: 1010 mbar
